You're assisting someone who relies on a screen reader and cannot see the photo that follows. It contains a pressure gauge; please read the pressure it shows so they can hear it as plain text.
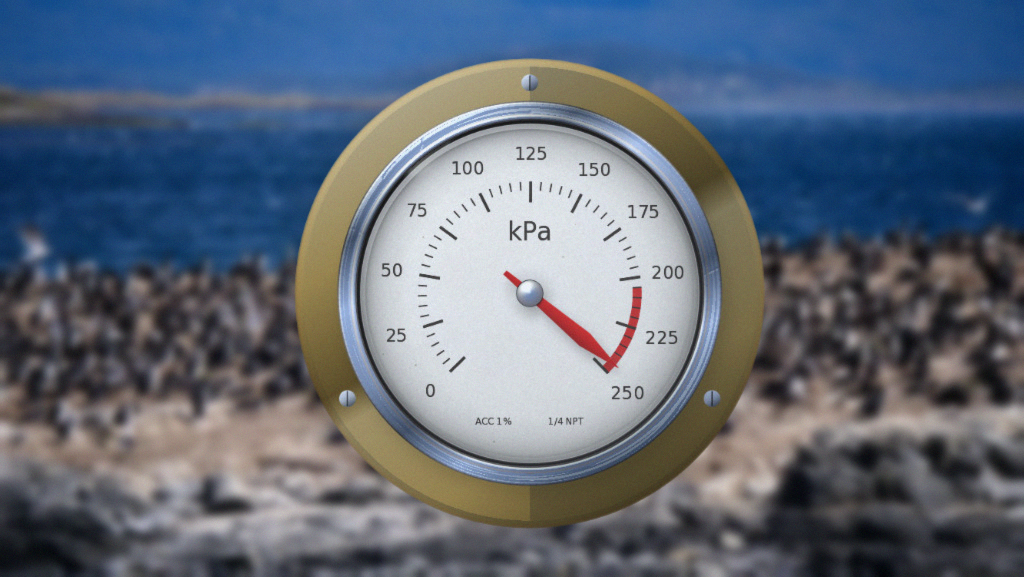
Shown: 245 kPa
